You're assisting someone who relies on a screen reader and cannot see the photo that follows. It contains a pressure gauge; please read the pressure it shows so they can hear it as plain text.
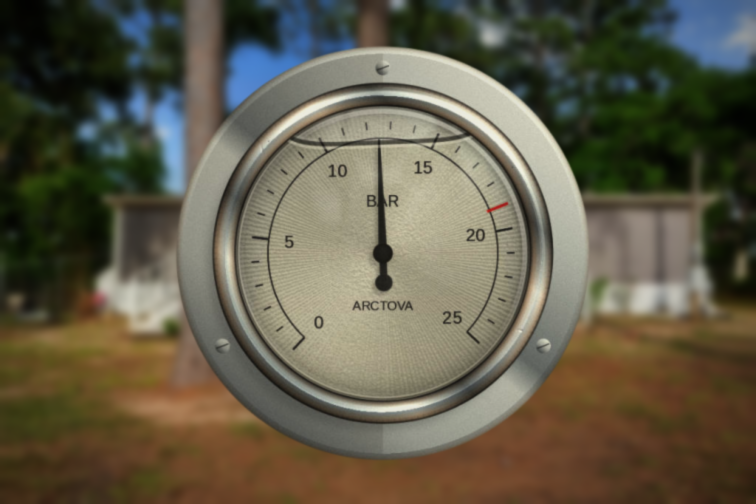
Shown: 12.5 bar
